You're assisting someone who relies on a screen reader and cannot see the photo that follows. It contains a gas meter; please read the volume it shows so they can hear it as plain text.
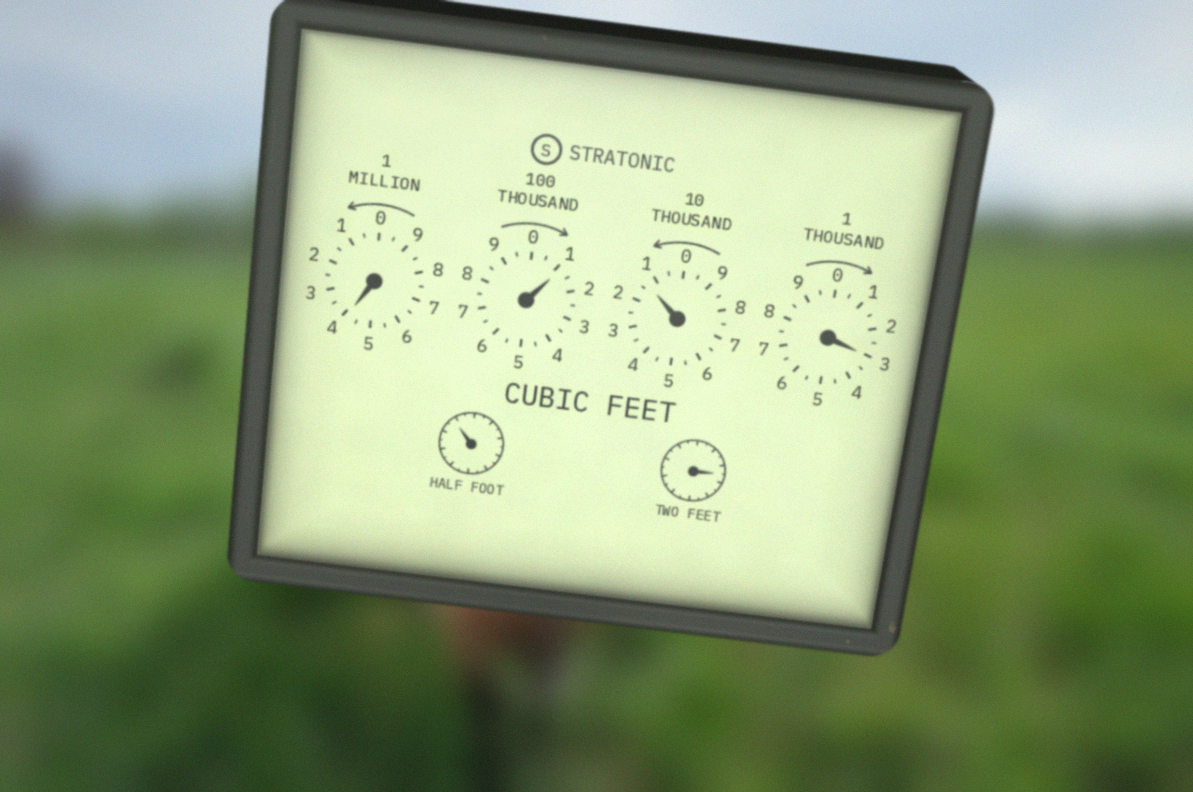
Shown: 411300 ft³
